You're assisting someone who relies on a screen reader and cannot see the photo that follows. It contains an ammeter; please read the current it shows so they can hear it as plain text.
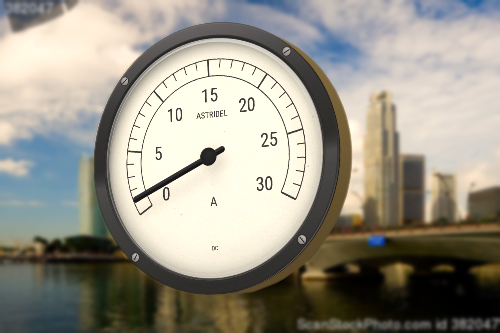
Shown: 1 A
